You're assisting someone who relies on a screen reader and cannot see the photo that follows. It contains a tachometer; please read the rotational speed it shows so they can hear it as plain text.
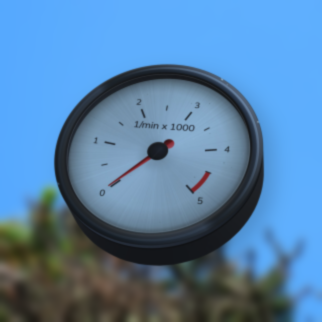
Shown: 0 rpm
